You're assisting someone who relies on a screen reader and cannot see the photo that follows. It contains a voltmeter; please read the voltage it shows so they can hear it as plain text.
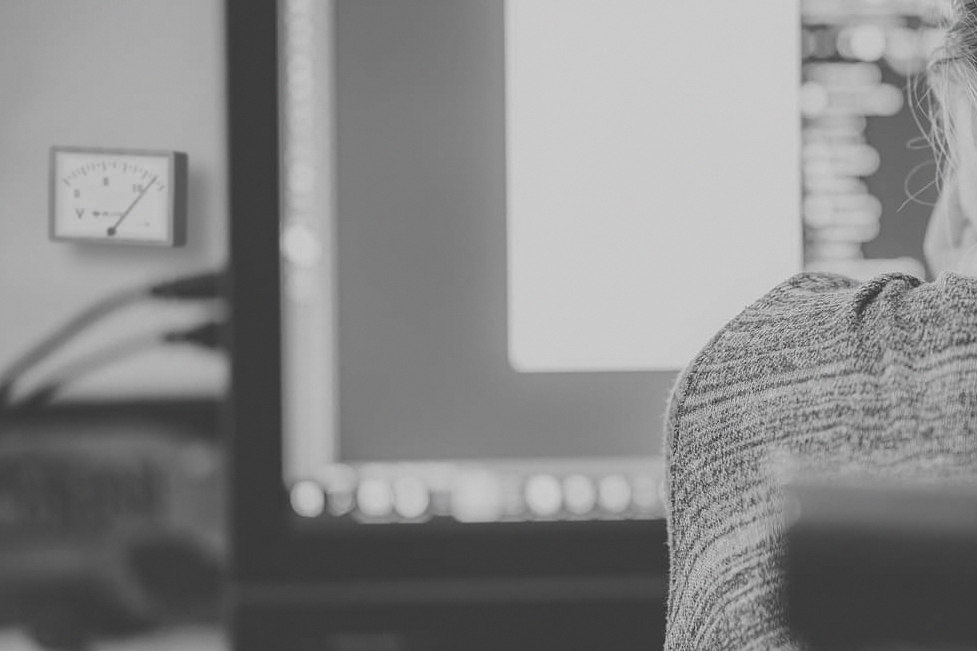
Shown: 18 V
